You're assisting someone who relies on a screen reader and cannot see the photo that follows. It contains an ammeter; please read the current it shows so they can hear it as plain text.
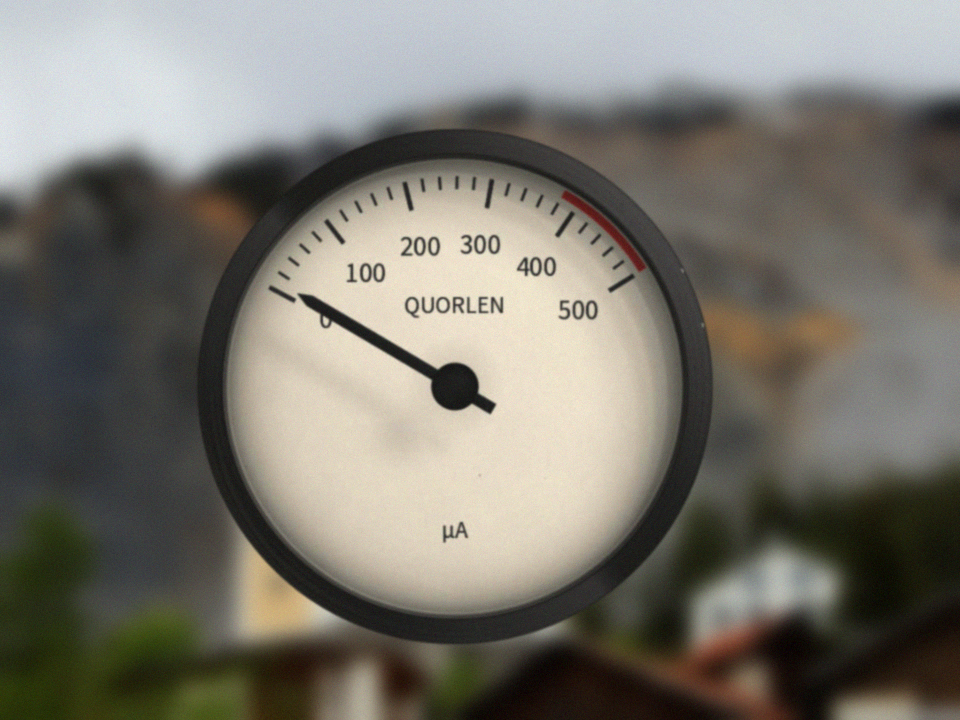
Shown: 10 µA
